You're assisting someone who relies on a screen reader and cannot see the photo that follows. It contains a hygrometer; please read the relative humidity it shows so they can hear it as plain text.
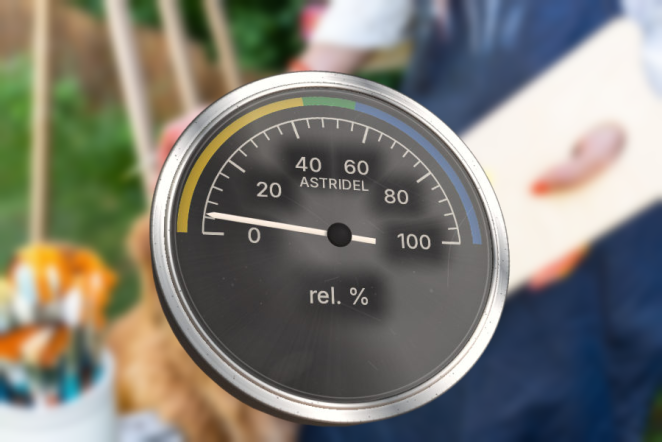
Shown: 4 %
